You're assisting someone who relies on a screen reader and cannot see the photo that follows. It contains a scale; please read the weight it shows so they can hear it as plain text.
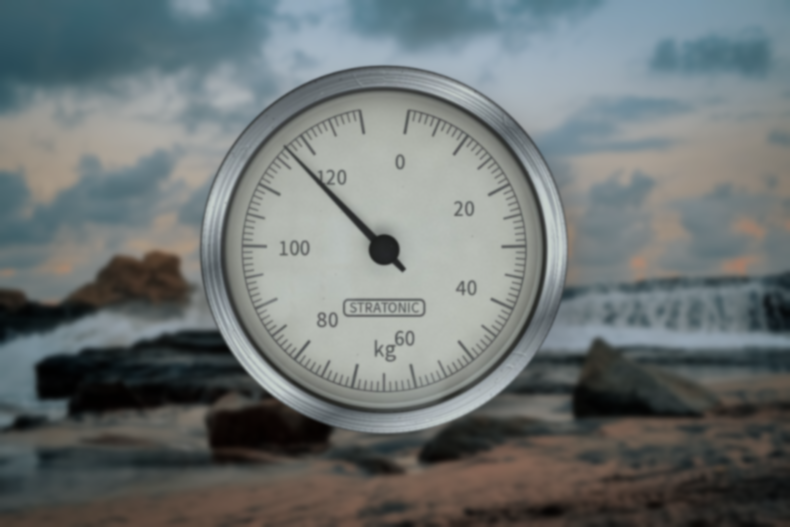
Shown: 117 kg
